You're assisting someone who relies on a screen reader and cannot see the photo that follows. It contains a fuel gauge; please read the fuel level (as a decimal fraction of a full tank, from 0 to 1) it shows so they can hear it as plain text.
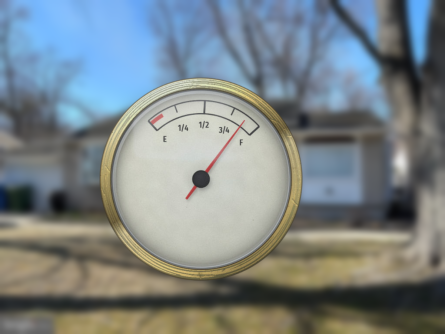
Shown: 0.875
